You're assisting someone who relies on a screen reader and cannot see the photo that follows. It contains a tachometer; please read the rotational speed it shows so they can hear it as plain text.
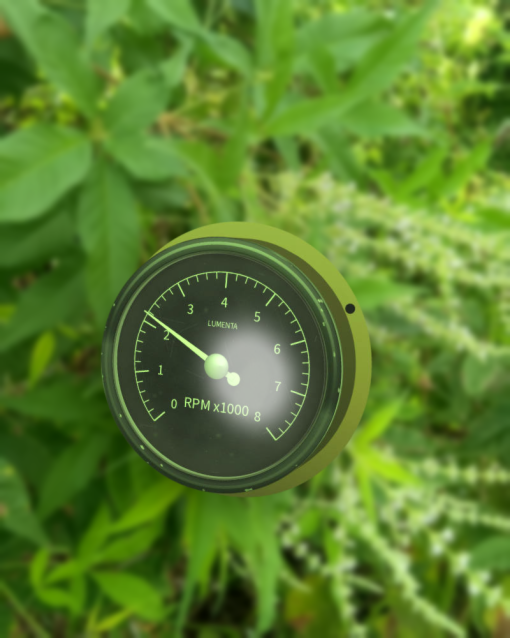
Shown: 2200 rpm
